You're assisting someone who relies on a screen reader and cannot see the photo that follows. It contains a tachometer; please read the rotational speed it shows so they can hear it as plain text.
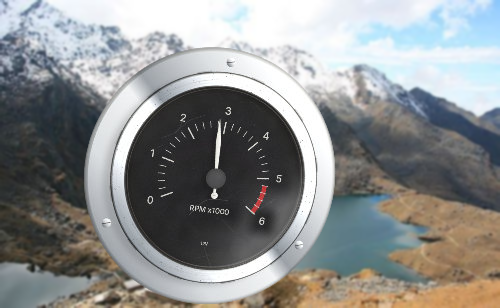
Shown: 2800 rpm
